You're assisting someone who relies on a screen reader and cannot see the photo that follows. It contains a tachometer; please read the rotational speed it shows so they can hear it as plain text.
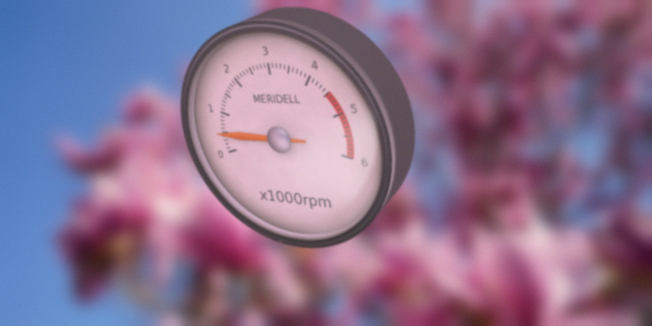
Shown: 500 rpm
